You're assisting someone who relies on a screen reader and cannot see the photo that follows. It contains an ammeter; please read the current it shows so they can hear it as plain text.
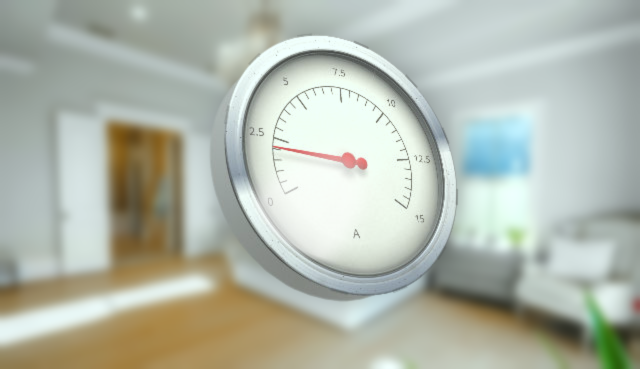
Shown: 2 A
